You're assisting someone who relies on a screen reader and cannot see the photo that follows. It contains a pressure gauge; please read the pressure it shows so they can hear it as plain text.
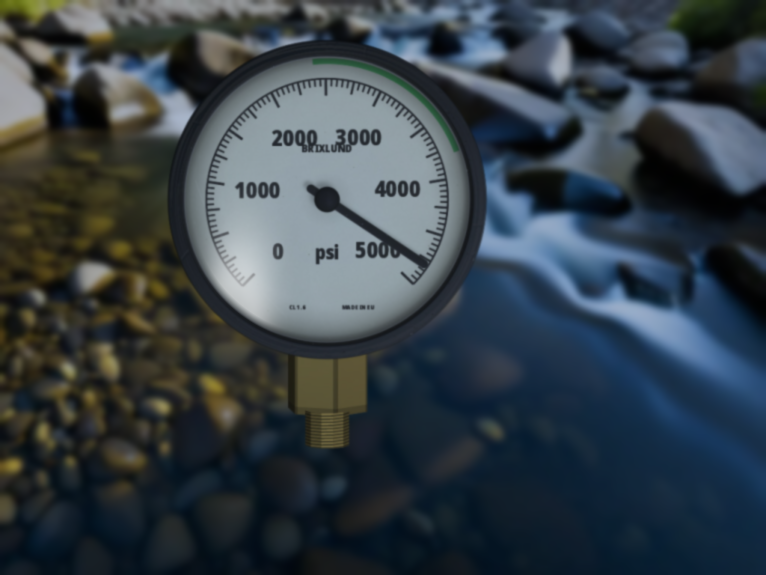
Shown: 4800 psi
